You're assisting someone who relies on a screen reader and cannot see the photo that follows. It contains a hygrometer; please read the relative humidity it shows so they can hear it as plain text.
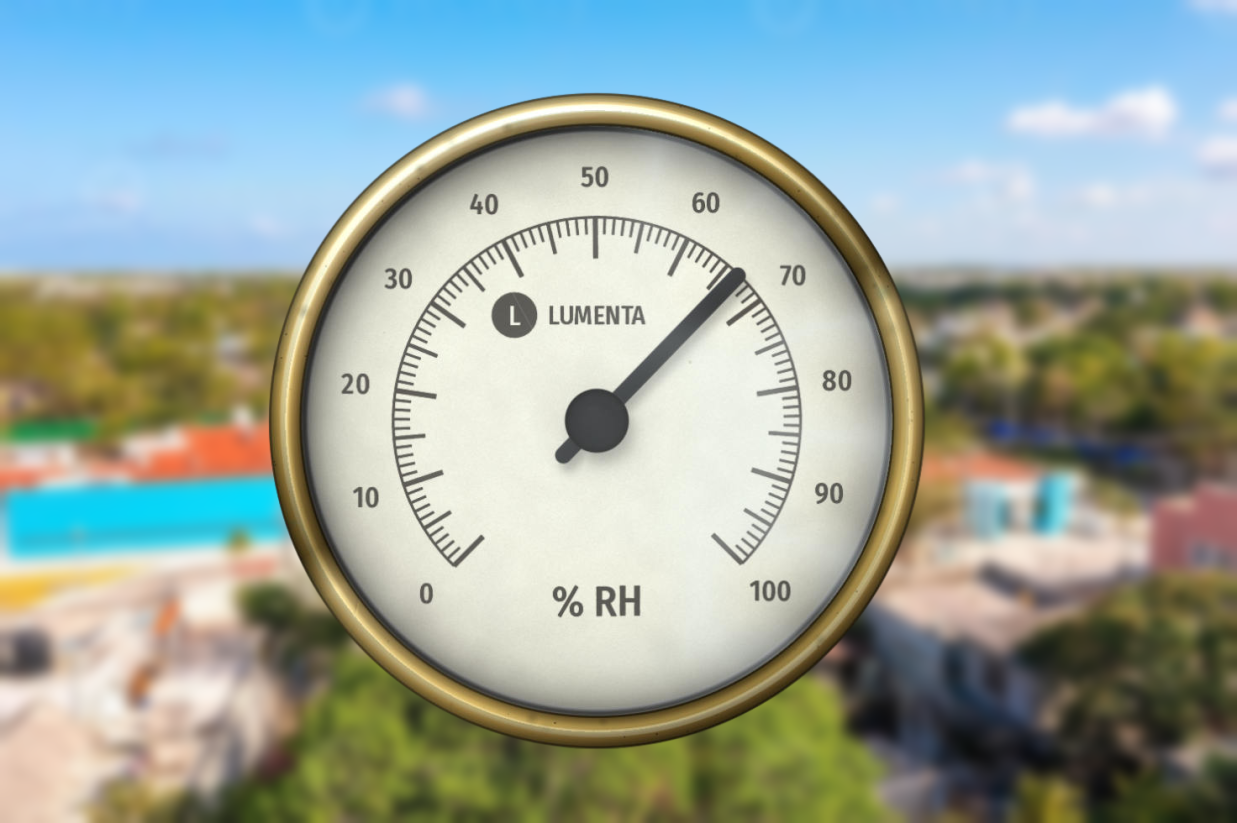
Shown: 66.5 %
